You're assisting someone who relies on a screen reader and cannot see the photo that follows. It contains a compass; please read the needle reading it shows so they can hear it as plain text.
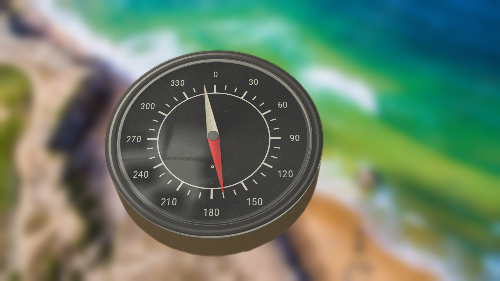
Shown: 170 °
